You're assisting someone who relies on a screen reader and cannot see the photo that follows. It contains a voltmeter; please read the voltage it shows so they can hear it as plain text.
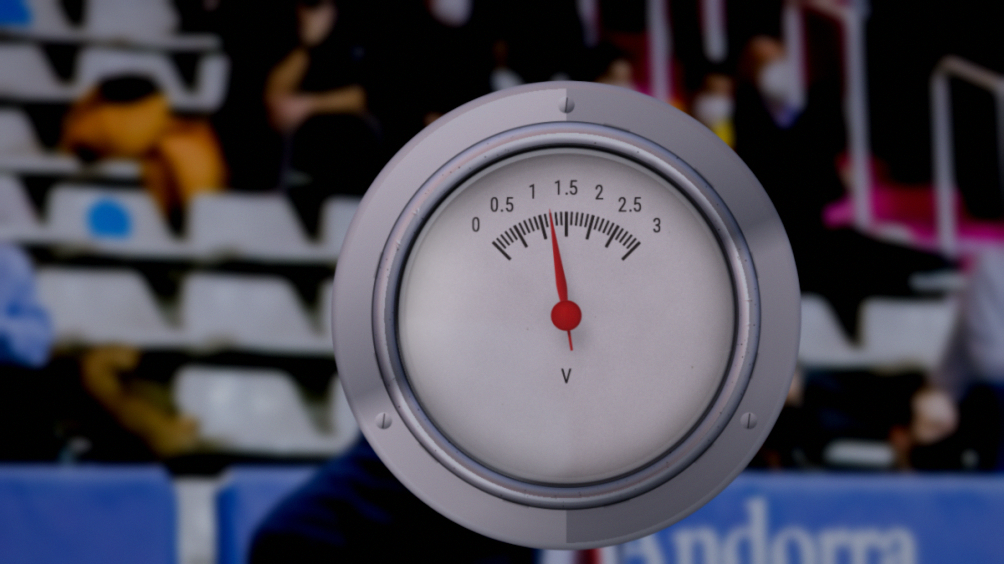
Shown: 1.2 V
